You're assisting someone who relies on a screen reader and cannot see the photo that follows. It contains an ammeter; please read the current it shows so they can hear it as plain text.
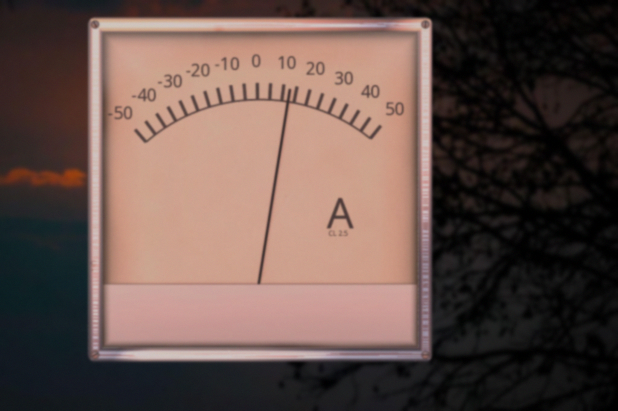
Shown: 12.5 A
